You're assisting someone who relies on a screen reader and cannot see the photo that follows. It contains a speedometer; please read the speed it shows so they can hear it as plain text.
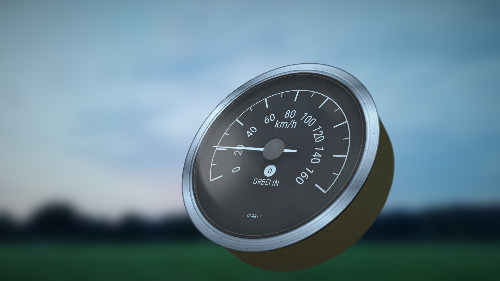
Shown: 20 km/h
